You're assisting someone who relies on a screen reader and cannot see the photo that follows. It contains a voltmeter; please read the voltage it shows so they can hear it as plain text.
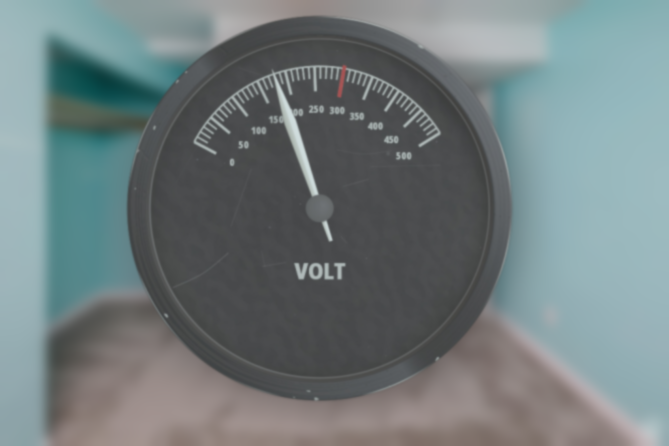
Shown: 180 V
